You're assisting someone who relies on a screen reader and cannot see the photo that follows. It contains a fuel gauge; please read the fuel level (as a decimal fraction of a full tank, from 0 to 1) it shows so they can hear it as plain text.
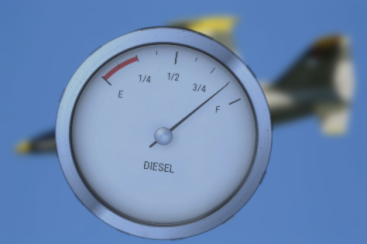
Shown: 0.875
